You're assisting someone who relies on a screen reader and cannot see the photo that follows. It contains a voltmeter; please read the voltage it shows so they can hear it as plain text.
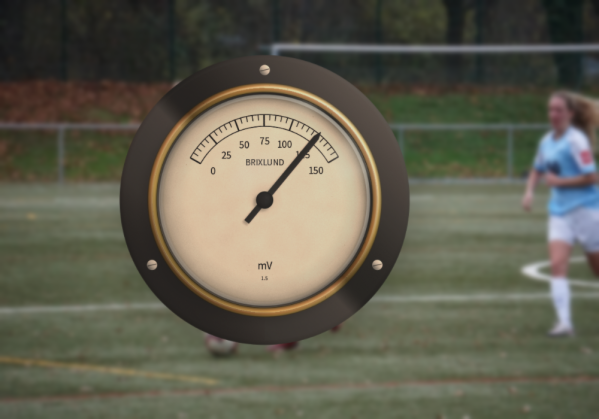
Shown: 125 mV
